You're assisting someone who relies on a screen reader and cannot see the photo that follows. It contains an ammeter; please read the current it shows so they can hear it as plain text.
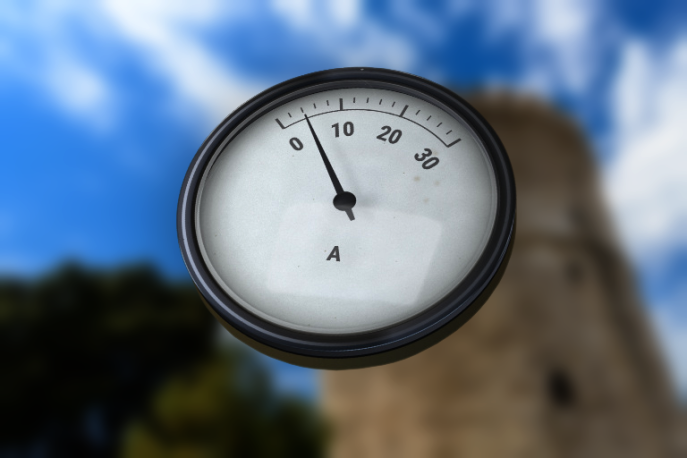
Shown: 4 A
